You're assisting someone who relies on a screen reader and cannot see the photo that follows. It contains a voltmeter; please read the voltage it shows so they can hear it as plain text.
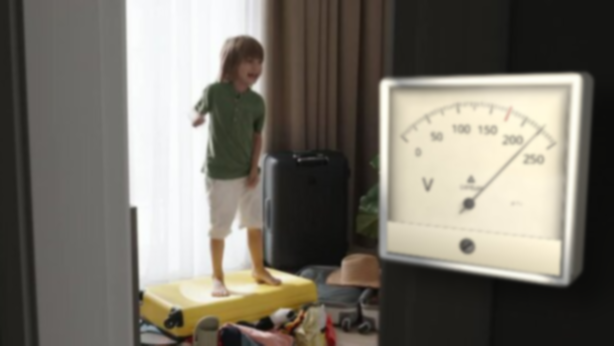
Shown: 225 V
